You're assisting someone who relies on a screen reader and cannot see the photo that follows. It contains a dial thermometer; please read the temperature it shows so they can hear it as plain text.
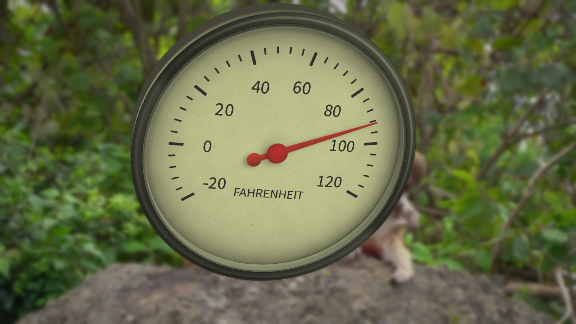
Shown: 92 °F
